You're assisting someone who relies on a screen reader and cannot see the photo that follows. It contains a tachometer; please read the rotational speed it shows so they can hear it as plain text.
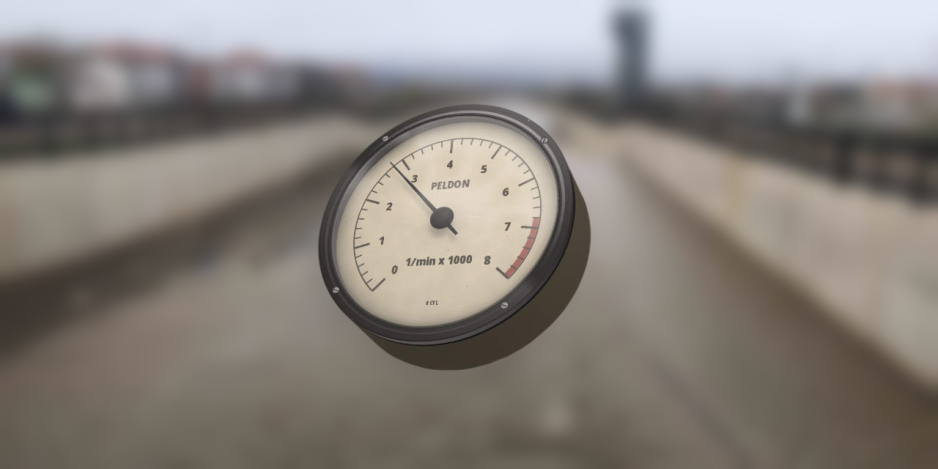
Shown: 2800 rpm
